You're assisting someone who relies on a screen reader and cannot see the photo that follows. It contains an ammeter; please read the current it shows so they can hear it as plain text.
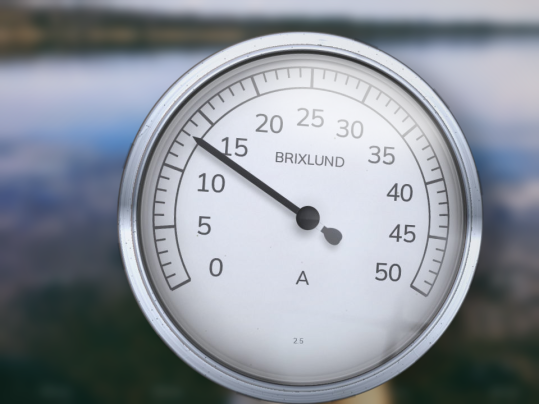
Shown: 13 A
